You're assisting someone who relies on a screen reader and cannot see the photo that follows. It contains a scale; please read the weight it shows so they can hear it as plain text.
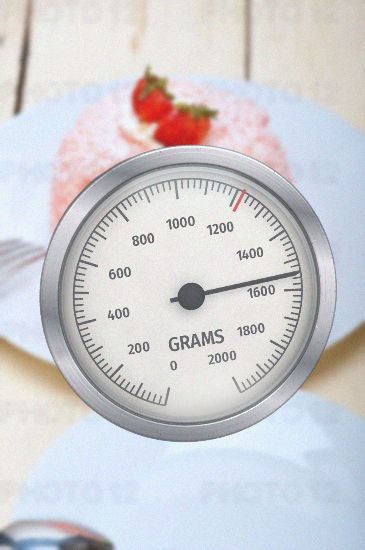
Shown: 1540 g
